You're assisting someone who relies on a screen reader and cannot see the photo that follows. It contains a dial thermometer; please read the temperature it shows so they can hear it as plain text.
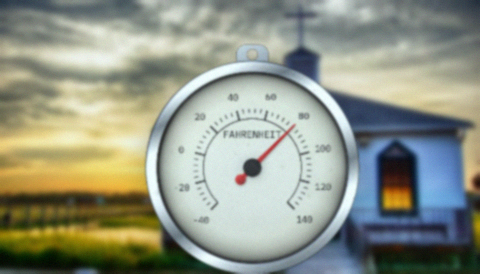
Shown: 80 °F
